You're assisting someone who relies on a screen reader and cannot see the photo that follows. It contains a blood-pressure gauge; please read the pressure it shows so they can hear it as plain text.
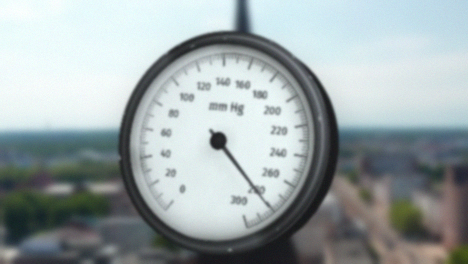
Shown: 280 mmHg
